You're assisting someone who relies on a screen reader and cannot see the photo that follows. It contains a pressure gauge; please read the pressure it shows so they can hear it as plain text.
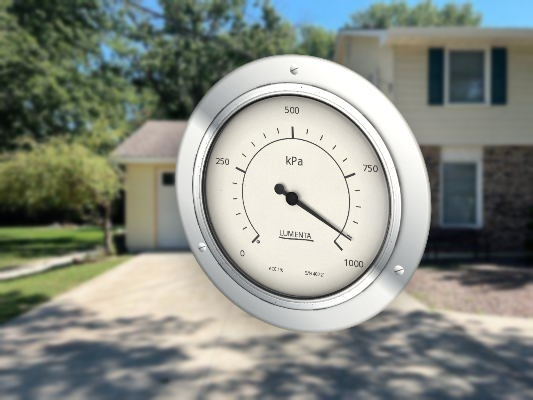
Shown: 950 kPa
